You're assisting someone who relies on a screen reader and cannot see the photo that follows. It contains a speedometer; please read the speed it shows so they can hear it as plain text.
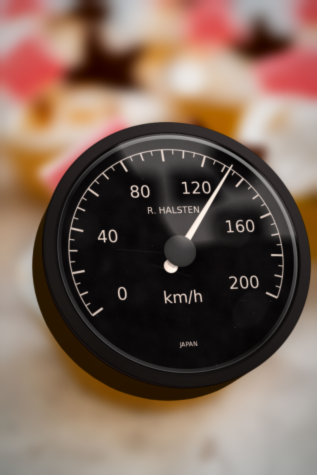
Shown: 132.5 km/h
